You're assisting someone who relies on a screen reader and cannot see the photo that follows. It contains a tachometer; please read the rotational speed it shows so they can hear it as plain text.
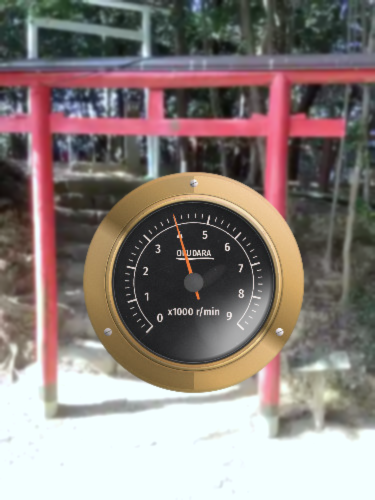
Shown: 4000 rpm
